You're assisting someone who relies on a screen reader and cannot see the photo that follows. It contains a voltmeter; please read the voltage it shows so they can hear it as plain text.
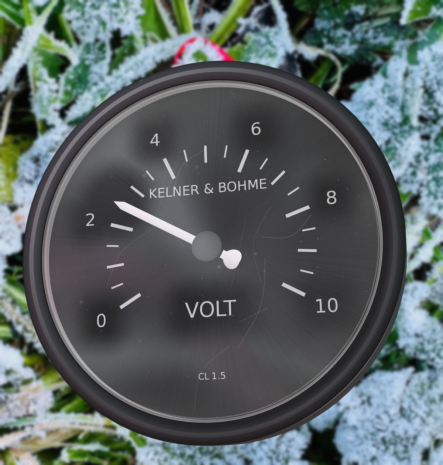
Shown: 2.5 V
